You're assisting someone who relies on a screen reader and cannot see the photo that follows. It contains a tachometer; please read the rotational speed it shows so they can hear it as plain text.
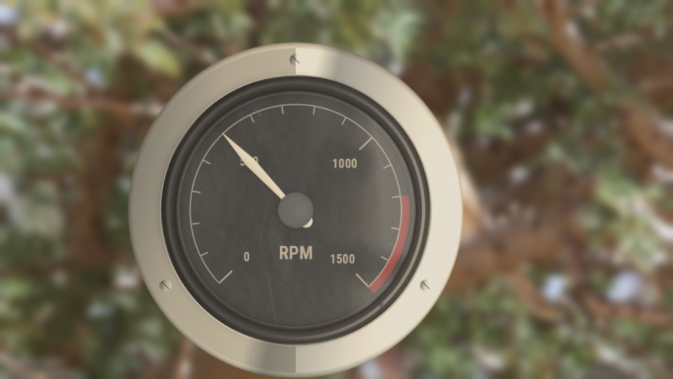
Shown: 500 rpm
